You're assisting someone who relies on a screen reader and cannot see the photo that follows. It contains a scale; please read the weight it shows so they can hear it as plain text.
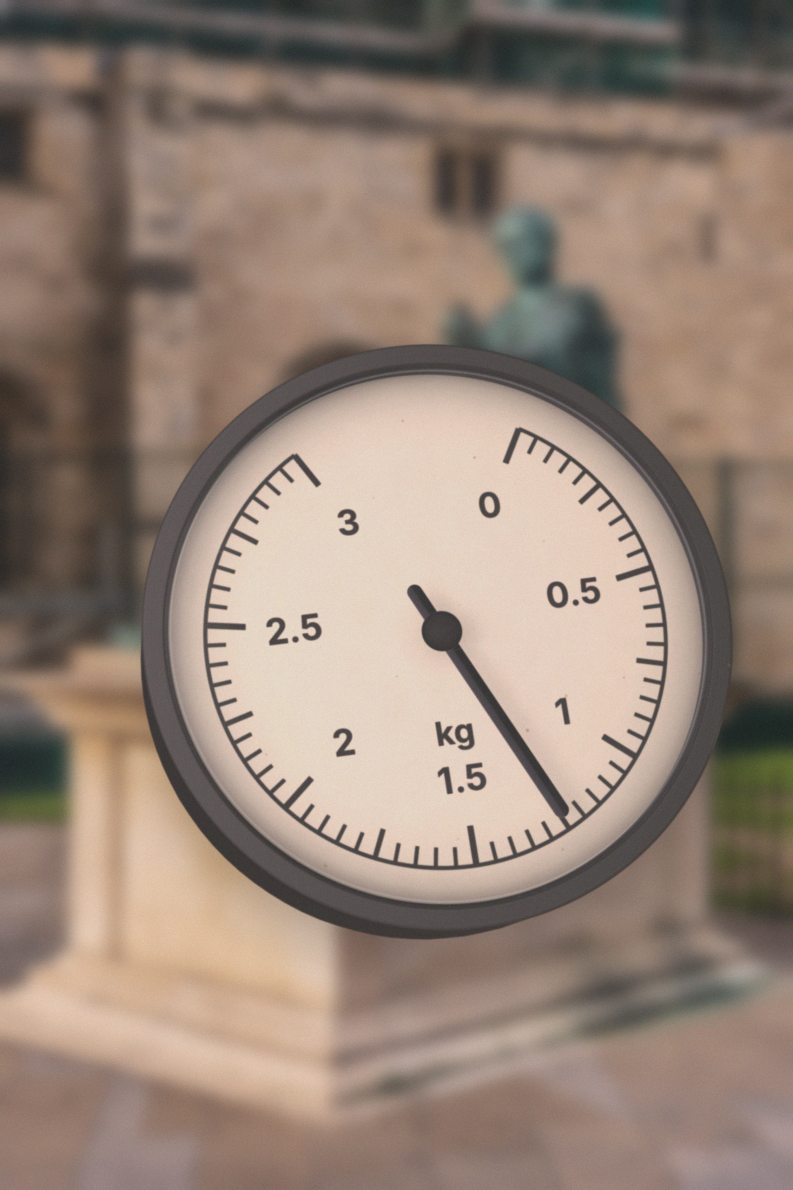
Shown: 1.25 kg
